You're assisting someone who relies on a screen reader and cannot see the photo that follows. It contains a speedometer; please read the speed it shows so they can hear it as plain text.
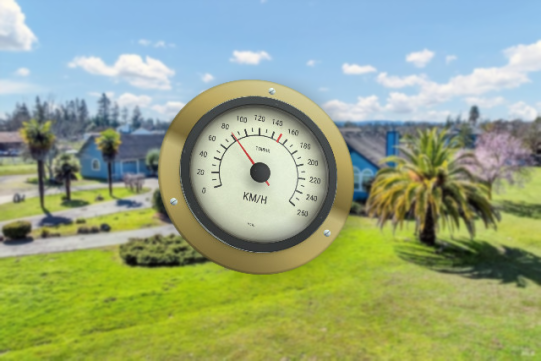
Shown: 80 km/h
